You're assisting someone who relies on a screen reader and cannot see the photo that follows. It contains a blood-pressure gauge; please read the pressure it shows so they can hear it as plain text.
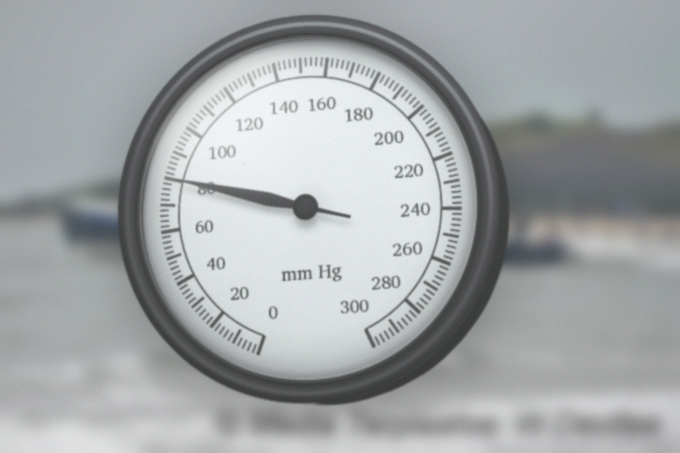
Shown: 80 mmHg
